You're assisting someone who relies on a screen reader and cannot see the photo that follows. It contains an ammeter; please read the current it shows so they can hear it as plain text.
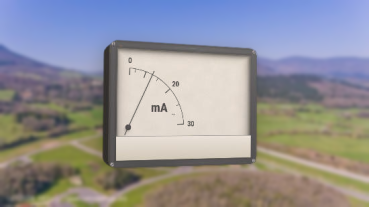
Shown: 12.5 mA
